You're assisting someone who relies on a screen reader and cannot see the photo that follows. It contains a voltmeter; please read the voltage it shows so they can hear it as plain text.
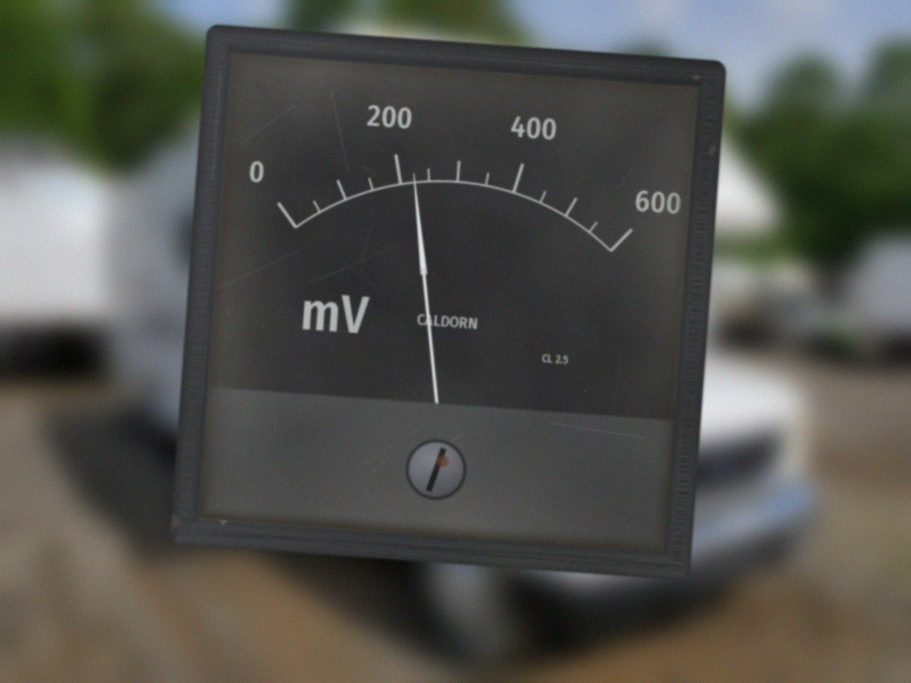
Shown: 225 mV
